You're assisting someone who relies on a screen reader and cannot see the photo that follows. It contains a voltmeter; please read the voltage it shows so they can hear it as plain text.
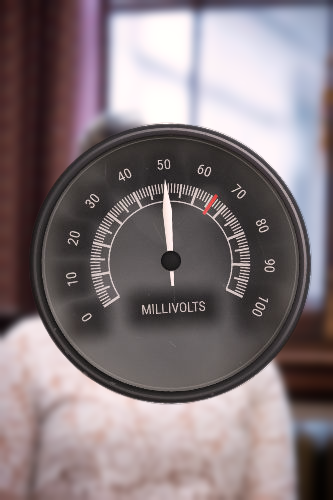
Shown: 50 mV
